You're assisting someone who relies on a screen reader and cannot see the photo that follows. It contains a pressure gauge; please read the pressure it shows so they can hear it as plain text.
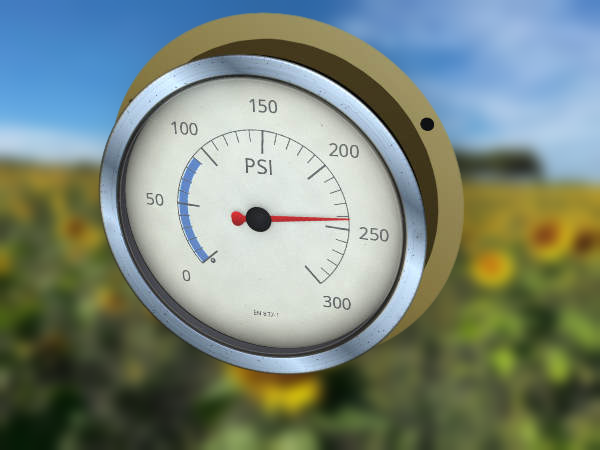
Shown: 240 psi
